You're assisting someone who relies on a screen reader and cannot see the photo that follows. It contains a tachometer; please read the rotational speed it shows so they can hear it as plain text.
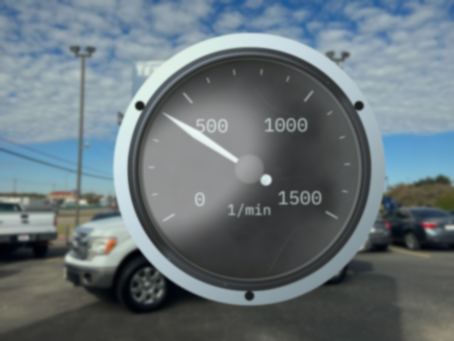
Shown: 400 rpm
